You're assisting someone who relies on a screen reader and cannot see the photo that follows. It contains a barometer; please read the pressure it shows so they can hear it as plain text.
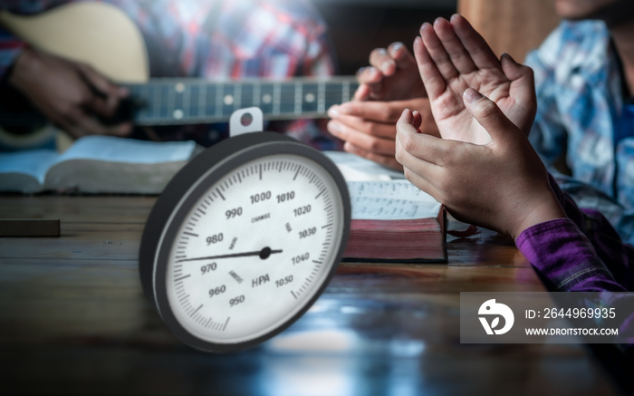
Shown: 975 hPa
